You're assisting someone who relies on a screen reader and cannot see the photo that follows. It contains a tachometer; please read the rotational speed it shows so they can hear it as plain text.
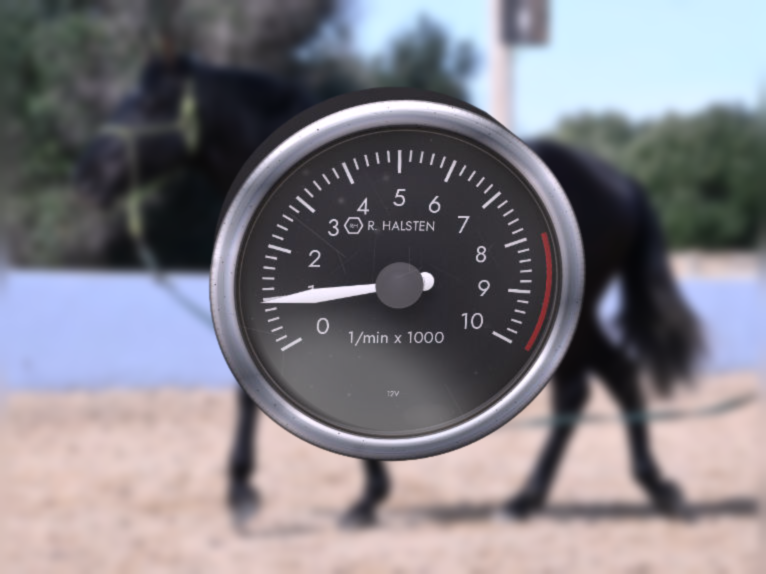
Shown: 1000 rpm
